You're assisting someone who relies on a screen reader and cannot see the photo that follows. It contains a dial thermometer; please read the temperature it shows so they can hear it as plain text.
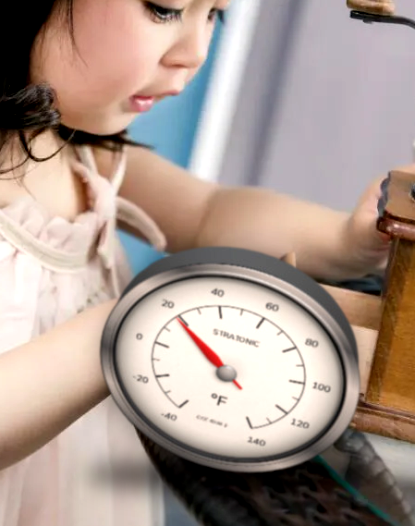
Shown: 20 °F
